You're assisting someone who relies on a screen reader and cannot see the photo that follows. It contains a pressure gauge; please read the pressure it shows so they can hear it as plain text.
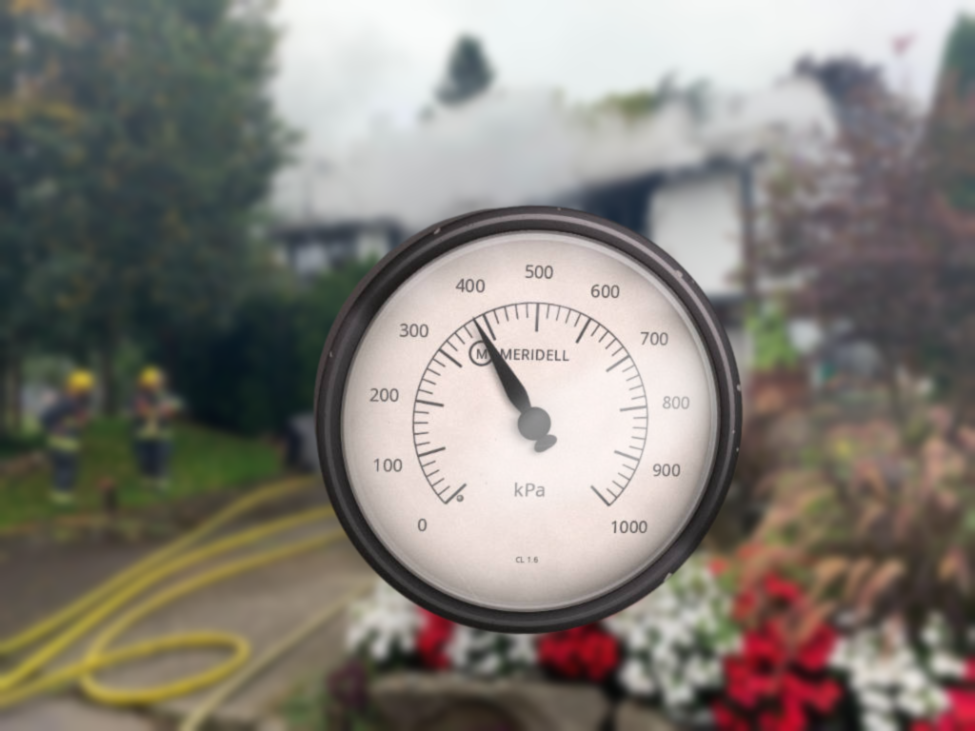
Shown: 380 kPa
